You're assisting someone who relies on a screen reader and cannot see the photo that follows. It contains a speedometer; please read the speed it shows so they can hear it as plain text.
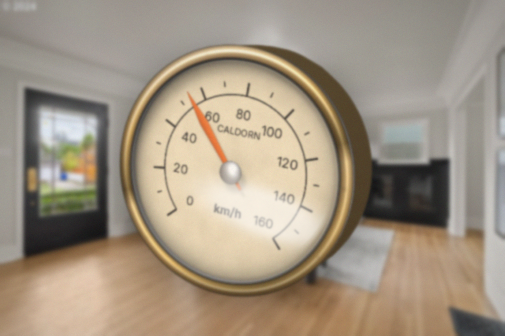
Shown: 55 km/h
